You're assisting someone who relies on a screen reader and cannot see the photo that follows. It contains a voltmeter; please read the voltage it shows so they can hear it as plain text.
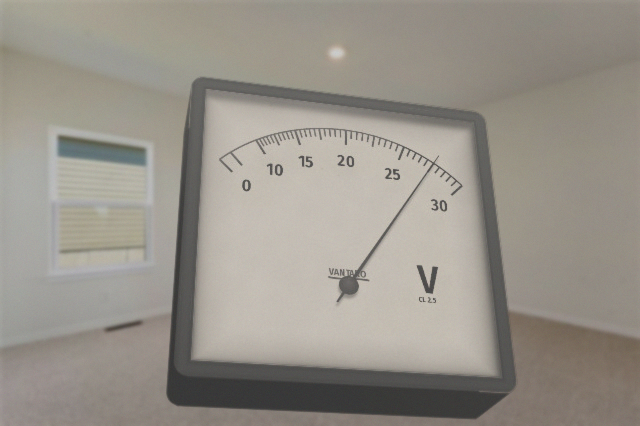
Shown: 27.5 V
